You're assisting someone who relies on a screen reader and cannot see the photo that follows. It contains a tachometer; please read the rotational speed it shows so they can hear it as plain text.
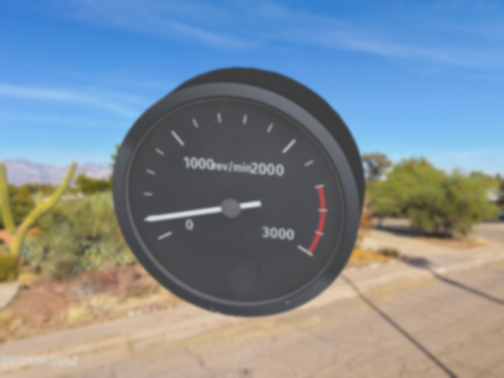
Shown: 200 rpm
